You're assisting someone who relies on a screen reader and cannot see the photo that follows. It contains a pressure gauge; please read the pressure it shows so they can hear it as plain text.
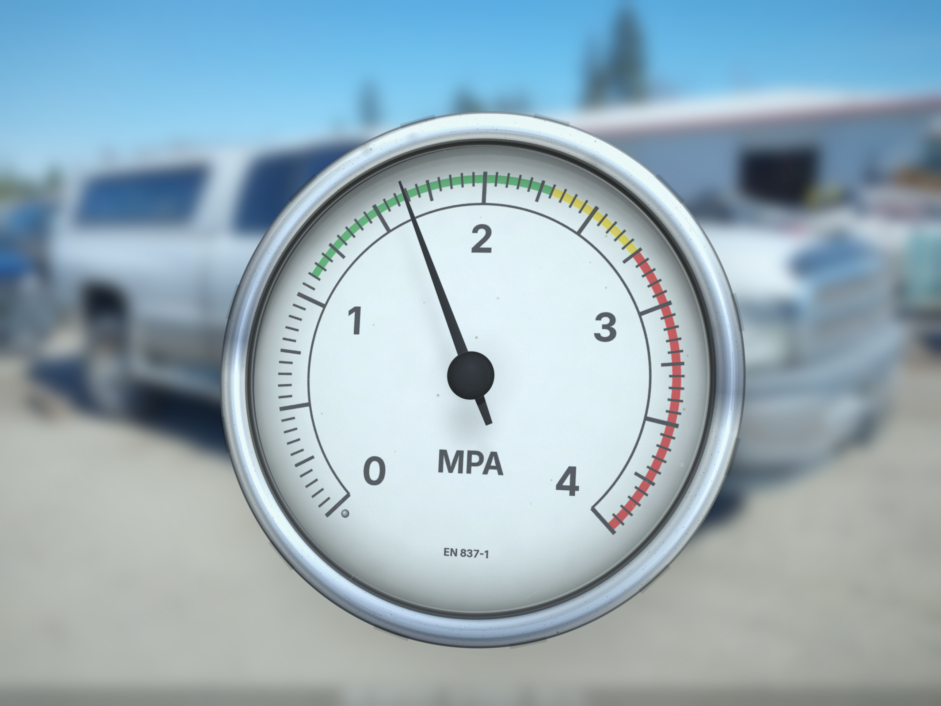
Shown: 1.65 MPa
